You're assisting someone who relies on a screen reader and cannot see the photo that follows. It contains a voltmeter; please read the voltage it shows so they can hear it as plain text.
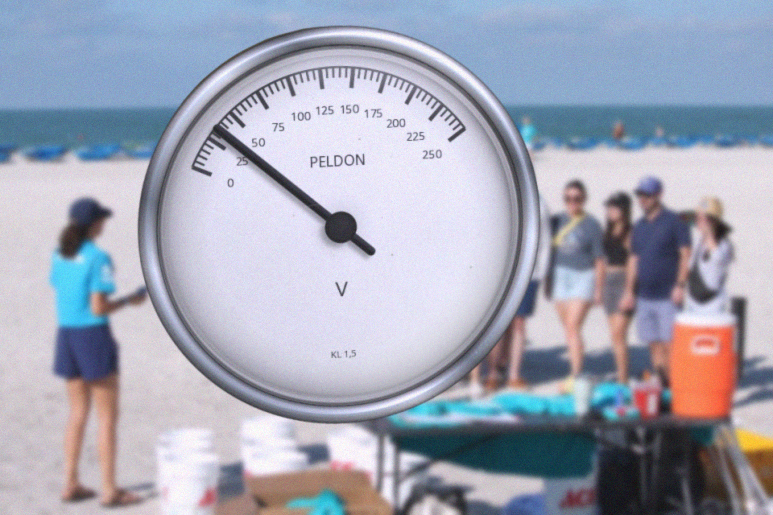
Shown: 35 V
